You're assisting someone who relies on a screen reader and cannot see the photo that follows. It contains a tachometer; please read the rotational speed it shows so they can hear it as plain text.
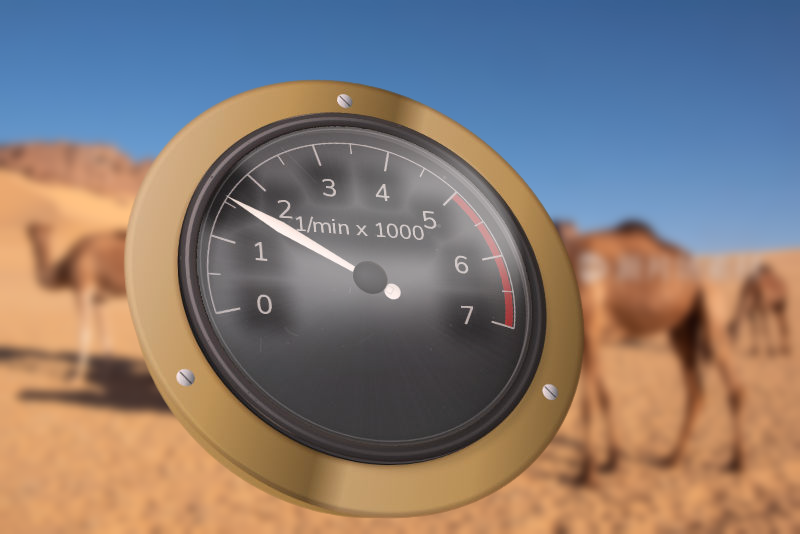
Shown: 1500 rpm
